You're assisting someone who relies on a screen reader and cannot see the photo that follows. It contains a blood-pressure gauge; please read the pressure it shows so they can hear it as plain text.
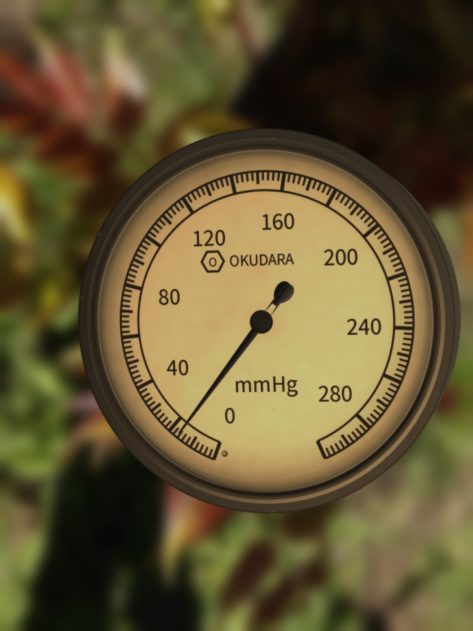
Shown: 16 mmHg
